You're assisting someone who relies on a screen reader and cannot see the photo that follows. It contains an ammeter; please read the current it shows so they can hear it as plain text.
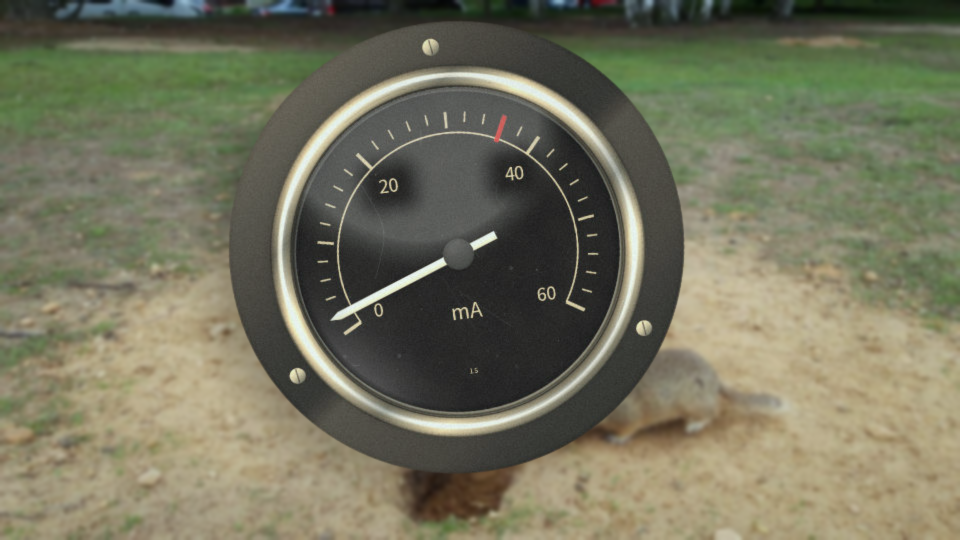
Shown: 2 mA
